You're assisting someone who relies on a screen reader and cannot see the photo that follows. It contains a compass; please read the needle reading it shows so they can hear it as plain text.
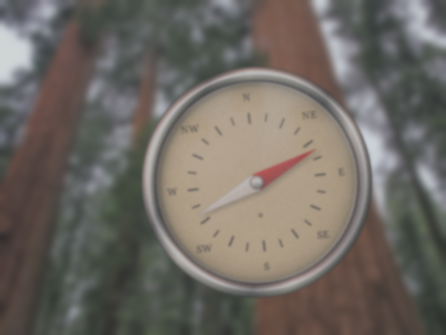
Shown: 67.5 °
